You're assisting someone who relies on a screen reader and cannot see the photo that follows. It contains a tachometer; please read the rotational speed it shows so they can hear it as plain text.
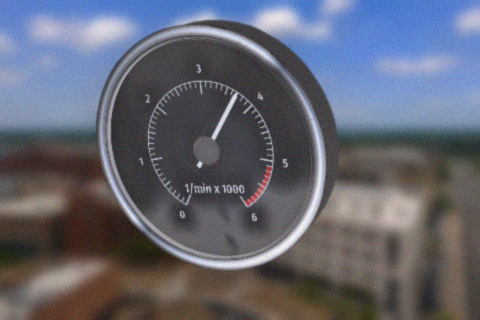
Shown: 3700 rpm
